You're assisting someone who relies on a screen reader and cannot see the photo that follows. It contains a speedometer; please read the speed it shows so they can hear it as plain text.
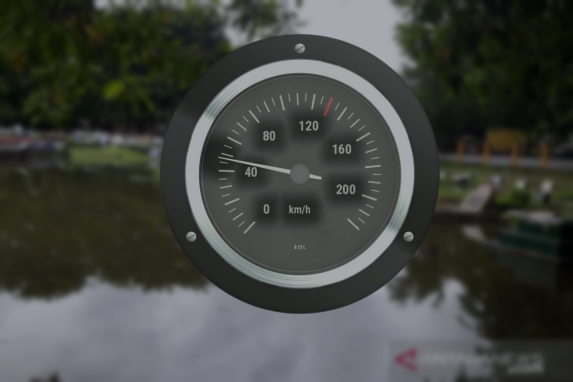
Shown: 47.5 km/h
